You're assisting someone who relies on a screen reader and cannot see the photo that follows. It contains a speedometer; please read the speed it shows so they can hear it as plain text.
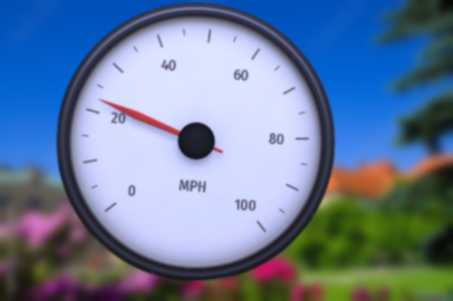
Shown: 22.5 mph
